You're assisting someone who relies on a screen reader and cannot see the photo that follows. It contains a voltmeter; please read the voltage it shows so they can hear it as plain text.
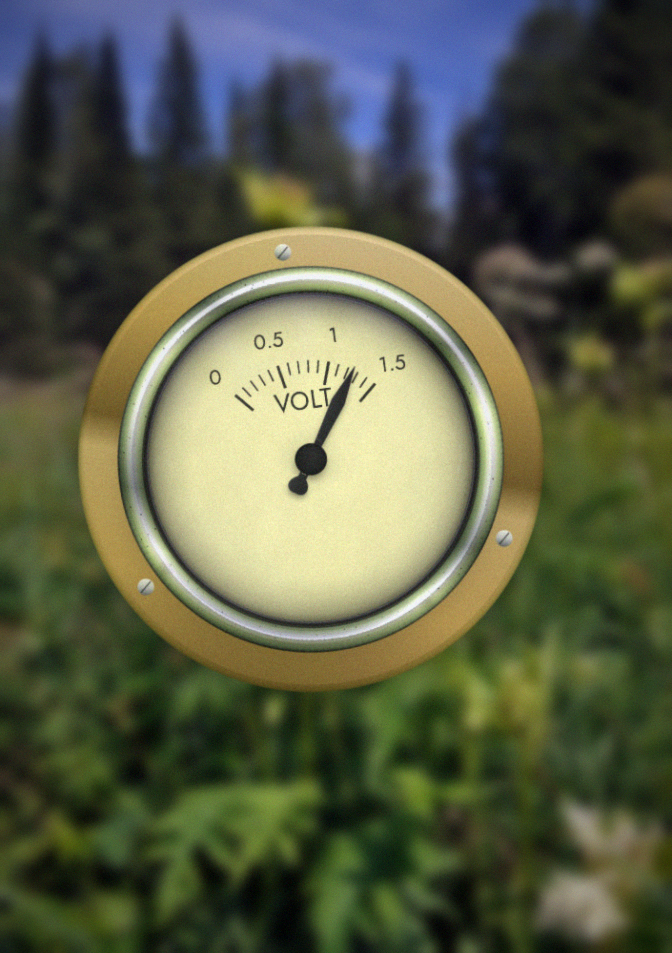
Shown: 1.25 V
